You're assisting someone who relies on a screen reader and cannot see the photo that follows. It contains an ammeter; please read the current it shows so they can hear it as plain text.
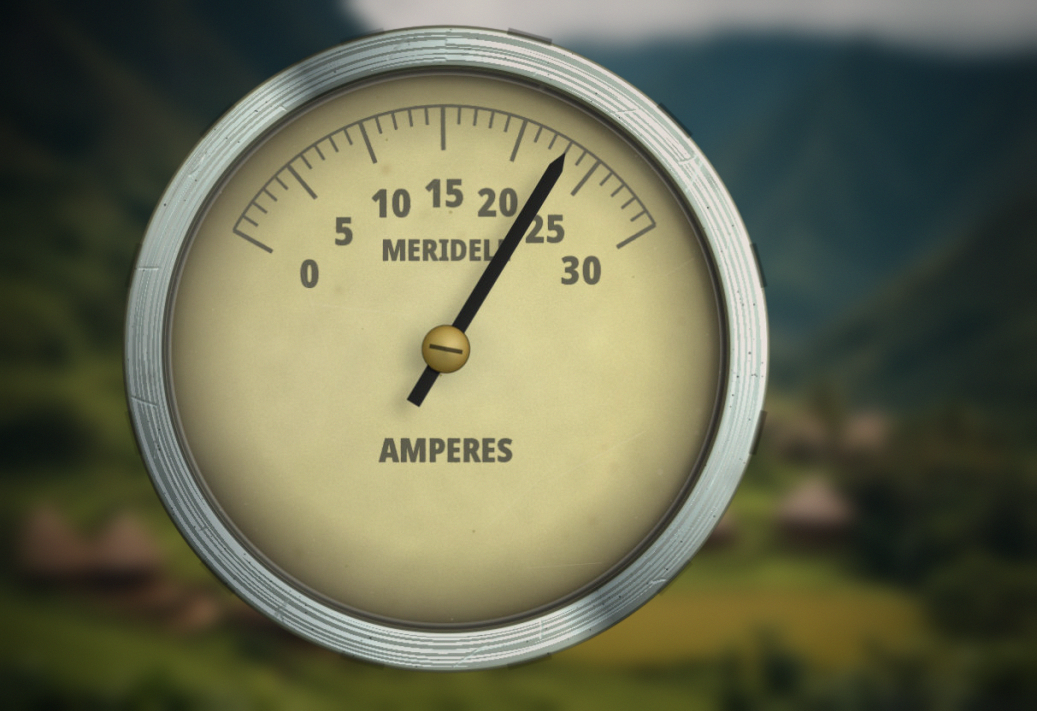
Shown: 23 A
